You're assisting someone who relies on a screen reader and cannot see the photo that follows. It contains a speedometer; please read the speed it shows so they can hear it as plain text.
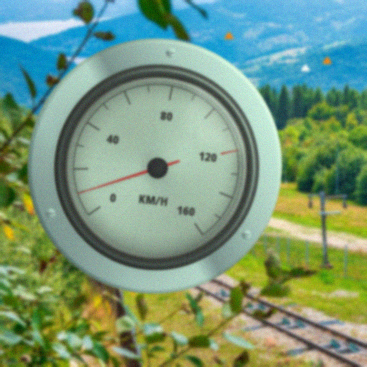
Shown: 10 km/h
